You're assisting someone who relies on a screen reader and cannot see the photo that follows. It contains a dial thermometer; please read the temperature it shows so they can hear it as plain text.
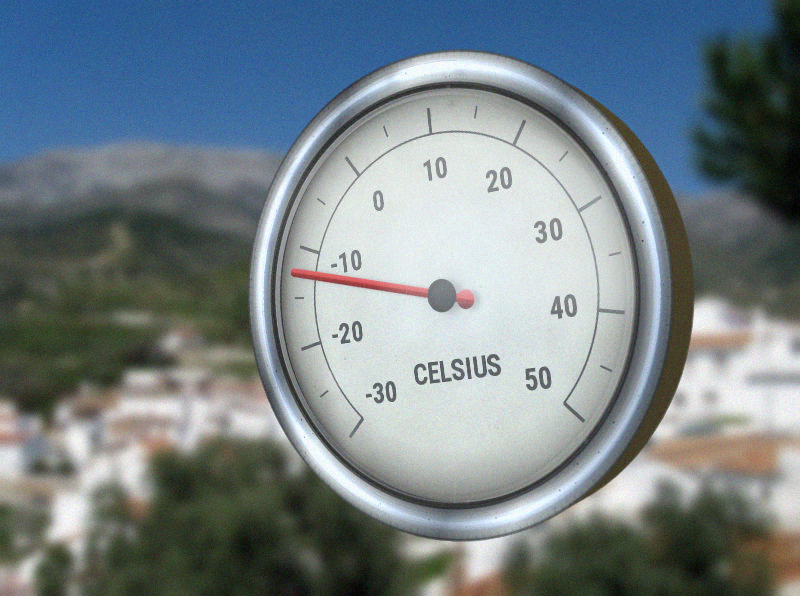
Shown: -12.5 °C
